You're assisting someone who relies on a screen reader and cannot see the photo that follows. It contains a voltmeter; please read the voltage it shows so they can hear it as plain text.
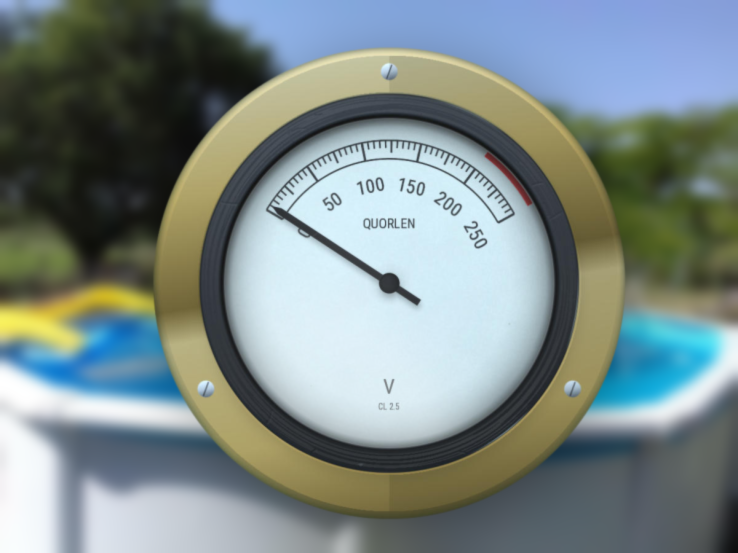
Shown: 5 V
